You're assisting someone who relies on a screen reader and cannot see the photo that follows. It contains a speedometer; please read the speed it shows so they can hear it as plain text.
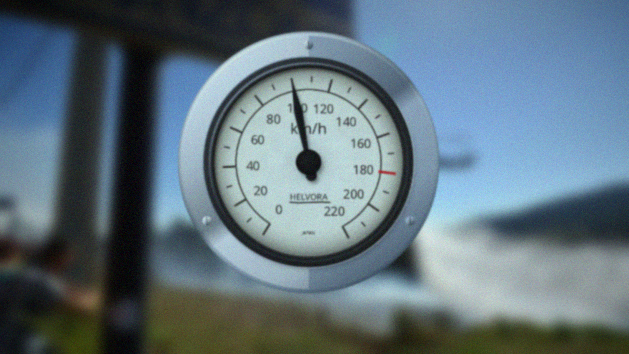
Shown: 100 km/h
